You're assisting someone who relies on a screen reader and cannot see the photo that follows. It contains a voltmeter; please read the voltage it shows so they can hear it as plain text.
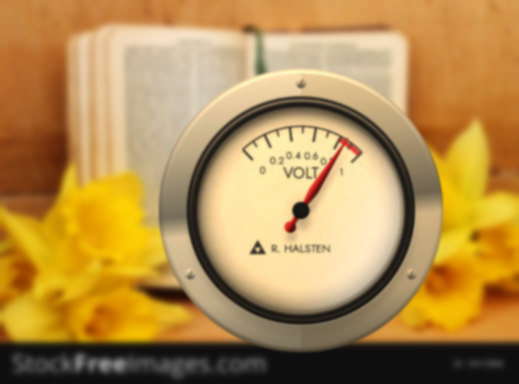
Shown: 0.85 V
